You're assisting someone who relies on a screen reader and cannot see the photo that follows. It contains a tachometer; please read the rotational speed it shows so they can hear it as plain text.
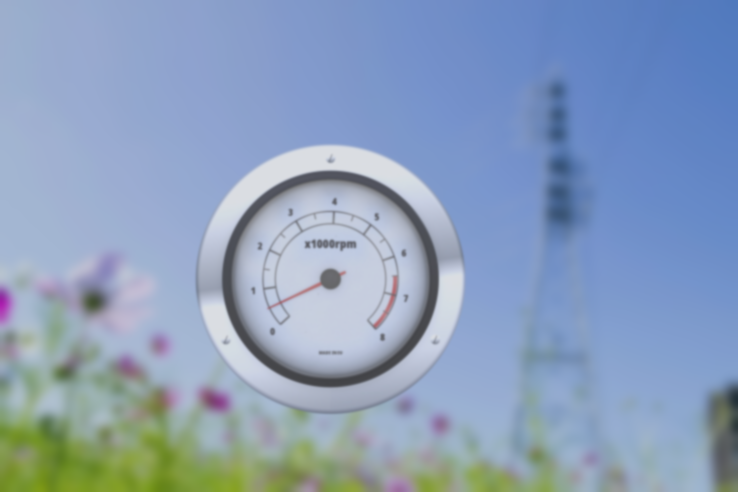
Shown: 500 rpm
